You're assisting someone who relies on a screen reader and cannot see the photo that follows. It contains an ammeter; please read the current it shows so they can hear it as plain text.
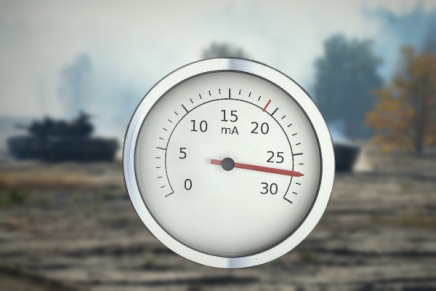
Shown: 27 mA
